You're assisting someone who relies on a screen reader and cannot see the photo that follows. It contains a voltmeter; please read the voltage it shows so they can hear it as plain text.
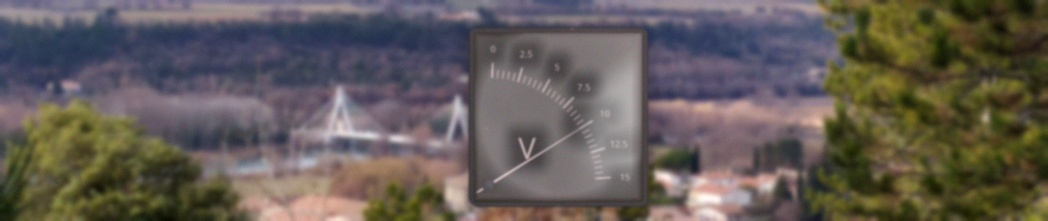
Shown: 10 V
